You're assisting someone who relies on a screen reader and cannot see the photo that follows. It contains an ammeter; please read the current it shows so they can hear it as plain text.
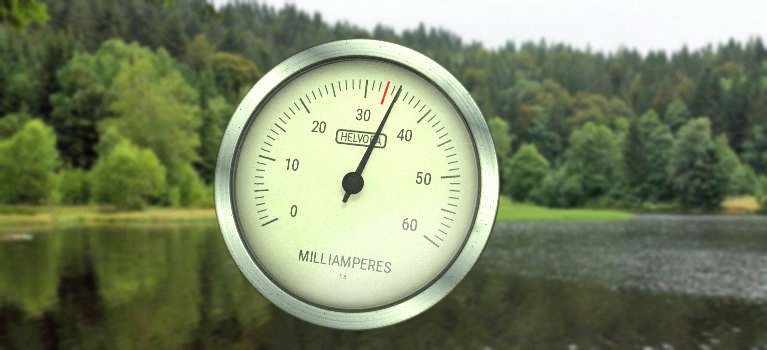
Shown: 35 mA
